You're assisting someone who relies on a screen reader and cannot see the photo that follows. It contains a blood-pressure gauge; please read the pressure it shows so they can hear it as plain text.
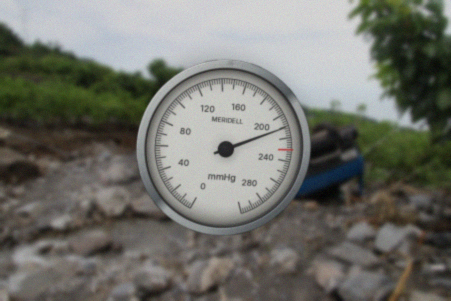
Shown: 210 mmHg
